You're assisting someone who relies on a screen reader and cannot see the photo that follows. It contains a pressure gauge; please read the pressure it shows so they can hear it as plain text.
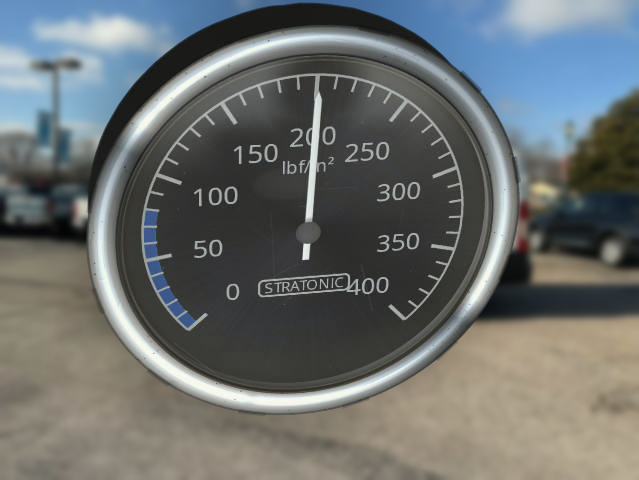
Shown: 200 psi
